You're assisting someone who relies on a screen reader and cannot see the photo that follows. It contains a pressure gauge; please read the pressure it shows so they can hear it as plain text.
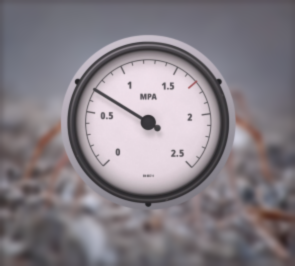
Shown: 0.7 MPa
